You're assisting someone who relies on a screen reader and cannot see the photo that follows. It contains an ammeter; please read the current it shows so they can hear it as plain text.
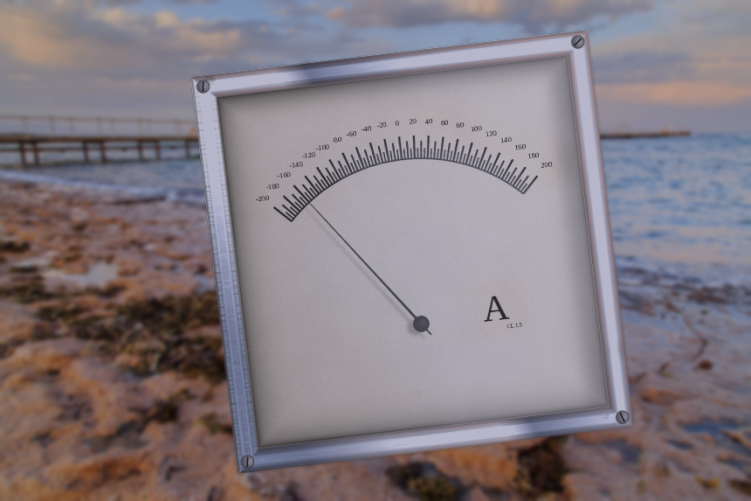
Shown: -160 A
